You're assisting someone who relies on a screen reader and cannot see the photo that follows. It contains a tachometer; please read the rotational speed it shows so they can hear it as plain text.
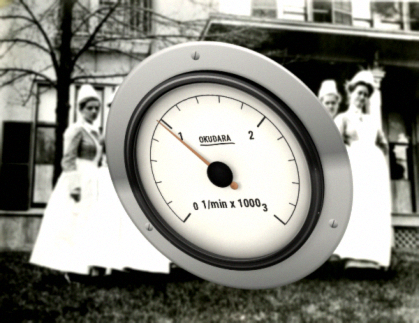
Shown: 1000 rpm
